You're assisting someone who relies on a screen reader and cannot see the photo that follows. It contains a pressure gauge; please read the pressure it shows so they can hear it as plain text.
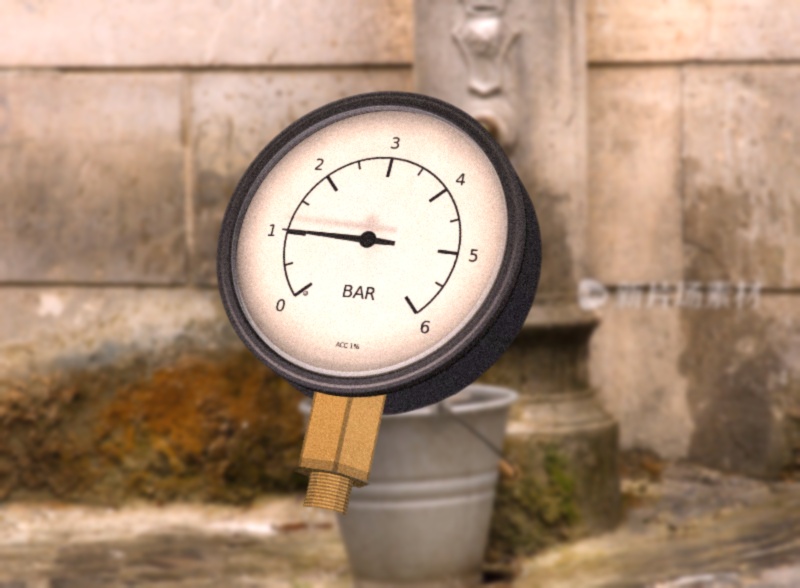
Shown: 1 bar
